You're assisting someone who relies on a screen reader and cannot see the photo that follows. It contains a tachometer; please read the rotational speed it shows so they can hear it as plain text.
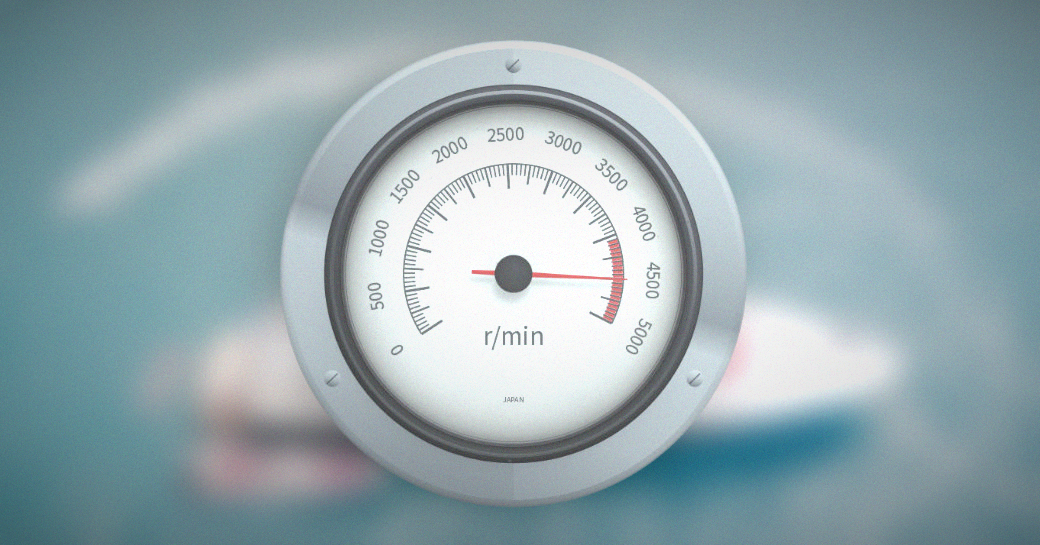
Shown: 4500 rpm
